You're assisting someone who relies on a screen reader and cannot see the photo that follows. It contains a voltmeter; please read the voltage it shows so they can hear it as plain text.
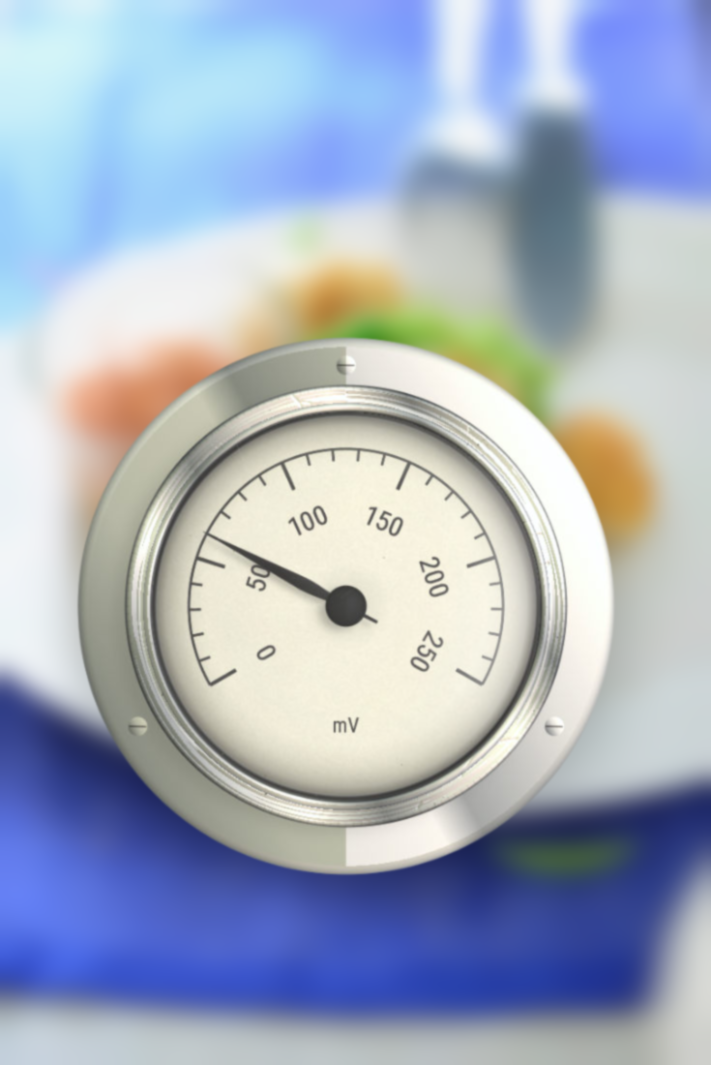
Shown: 60 mV
